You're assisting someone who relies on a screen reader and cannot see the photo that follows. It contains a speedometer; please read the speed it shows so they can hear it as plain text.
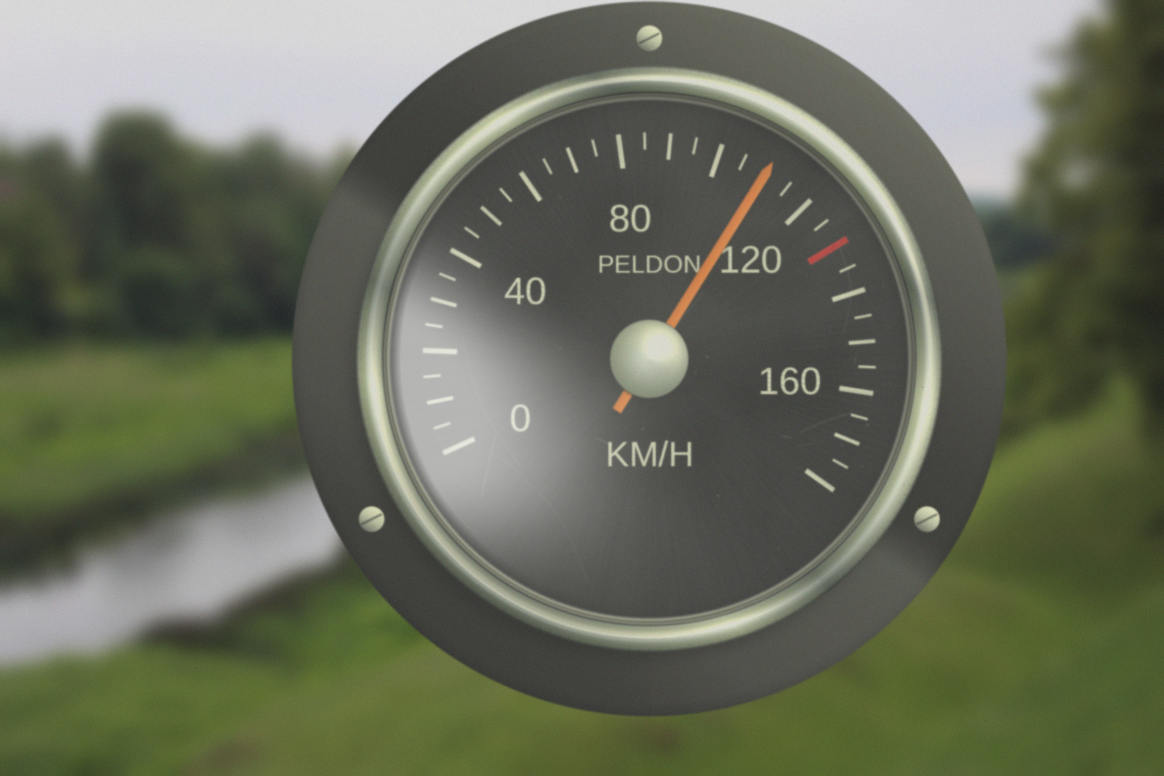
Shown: 110 km/h
